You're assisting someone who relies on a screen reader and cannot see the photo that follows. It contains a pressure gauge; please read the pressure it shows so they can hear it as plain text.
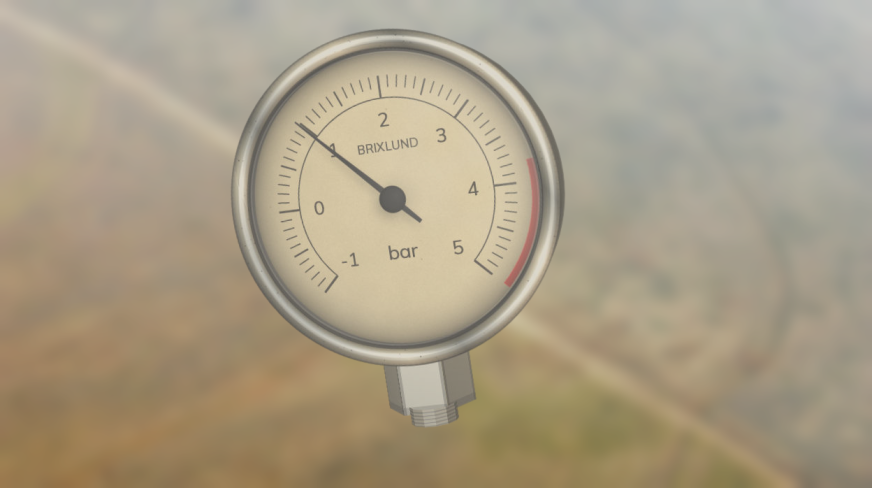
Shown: 1 bar
